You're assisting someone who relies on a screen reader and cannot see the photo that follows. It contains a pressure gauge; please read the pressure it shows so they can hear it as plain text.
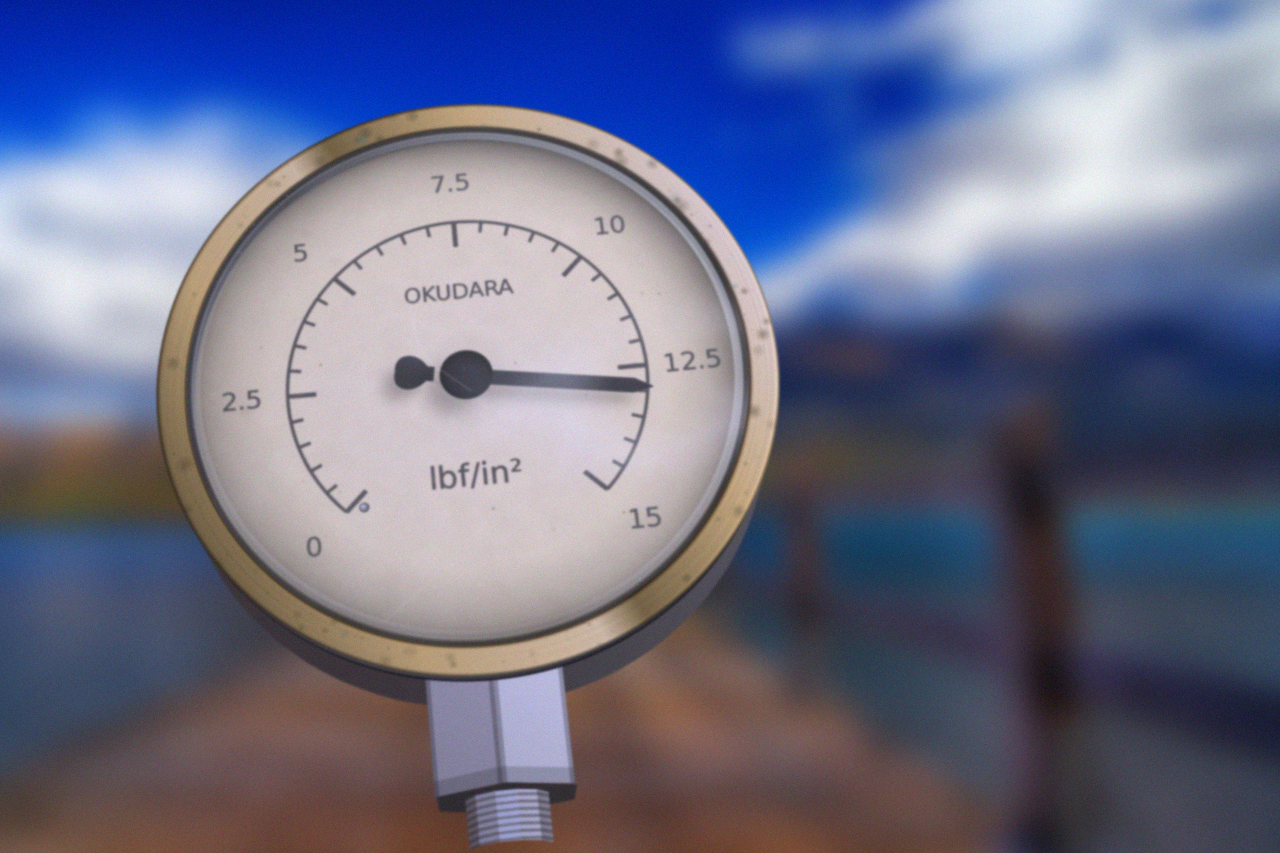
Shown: 13 psi
